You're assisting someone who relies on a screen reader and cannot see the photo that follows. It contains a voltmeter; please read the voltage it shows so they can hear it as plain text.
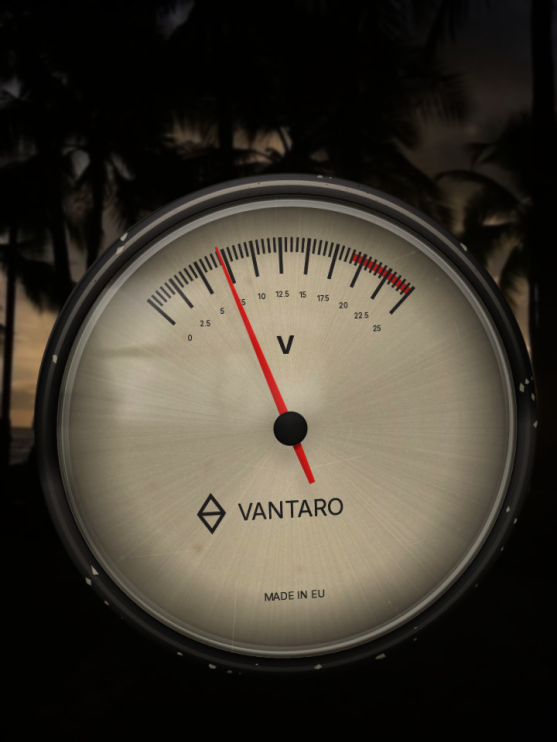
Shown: 7 V
